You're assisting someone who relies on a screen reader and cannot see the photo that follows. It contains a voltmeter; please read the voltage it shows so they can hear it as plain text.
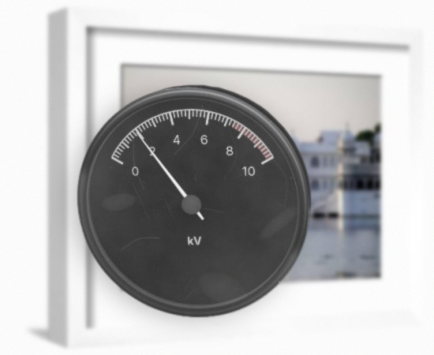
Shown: 2 kV
